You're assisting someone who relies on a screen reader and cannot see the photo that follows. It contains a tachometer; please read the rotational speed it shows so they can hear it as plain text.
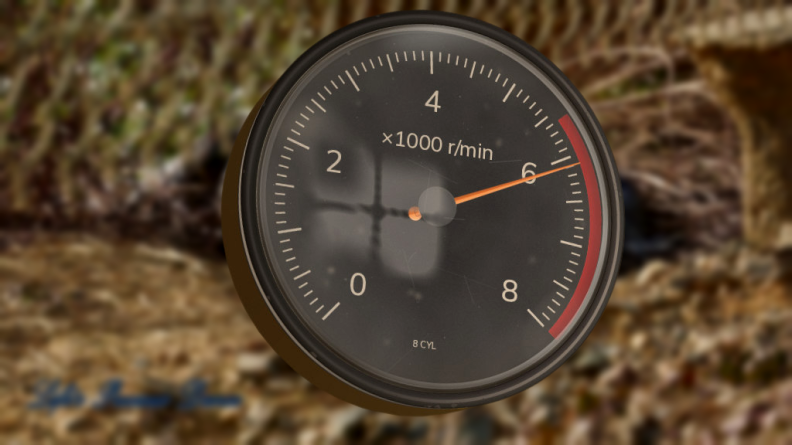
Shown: 6100 rpm
